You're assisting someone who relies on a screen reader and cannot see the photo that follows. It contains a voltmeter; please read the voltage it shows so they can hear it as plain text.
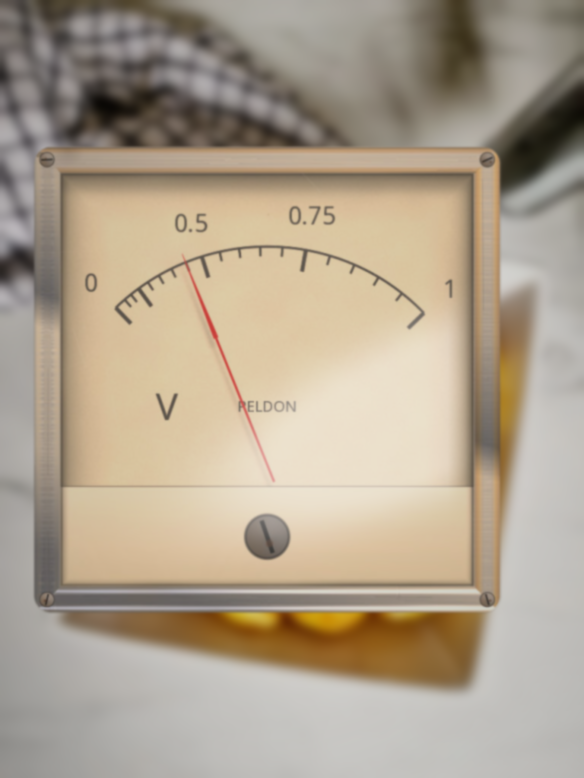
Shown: 0.45 V
